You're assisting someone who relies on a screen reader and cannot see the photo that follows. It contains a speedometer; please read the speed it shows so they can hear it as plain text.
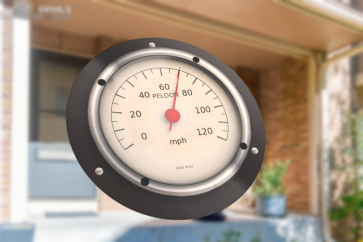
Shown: 70 mph
